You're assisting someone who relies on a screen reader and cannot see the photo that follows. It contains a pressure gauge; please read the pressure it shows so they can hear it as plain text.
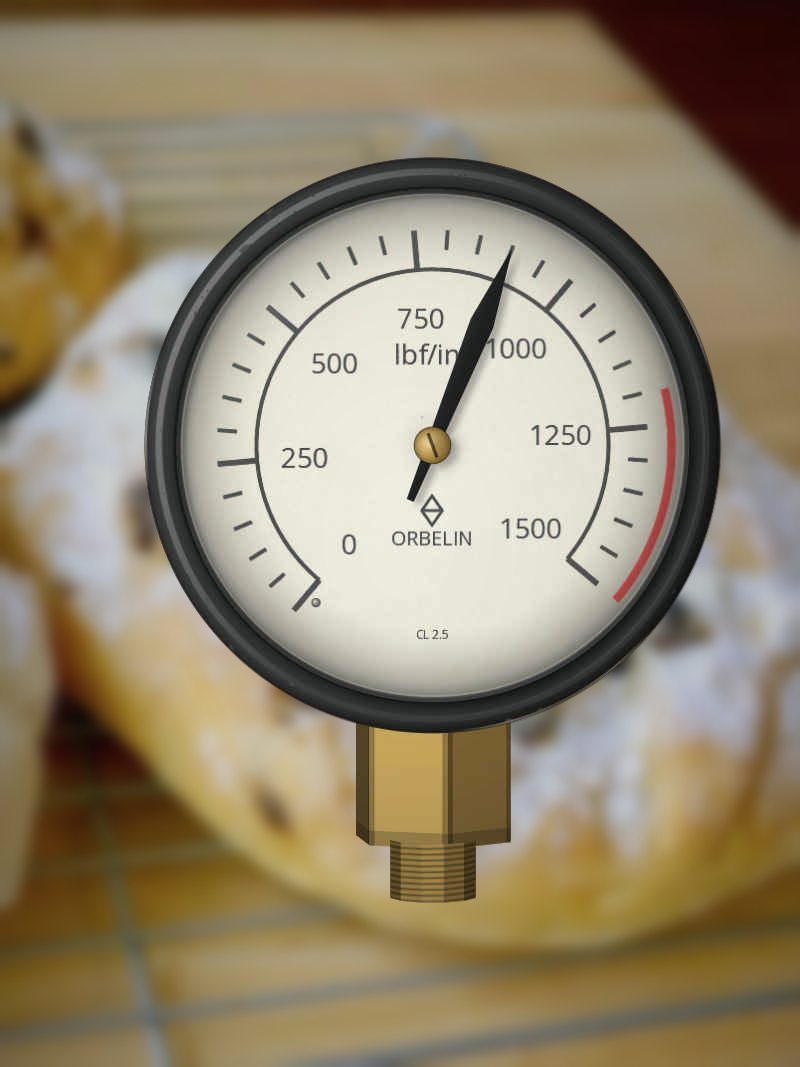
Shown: 900 psi
